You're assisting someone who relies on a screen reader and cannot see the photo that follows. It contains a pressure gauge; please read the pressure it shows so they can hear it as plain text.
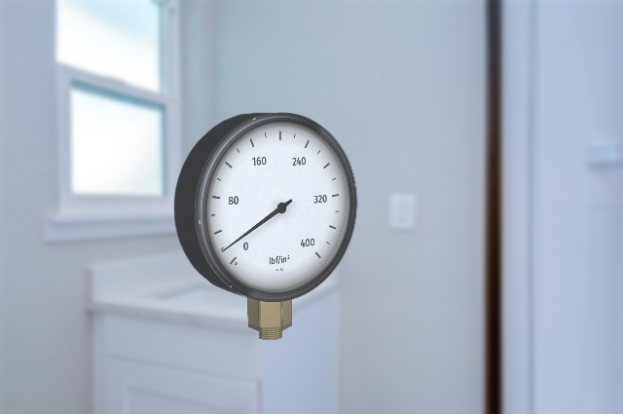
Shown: 20 psi
